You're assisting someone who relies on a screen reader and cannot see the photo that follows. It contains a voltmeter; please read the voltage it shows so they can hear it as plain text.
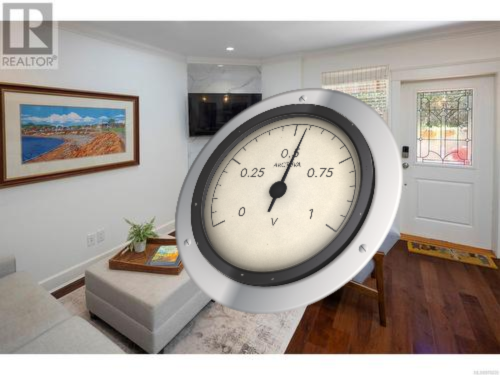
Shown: 0.55 V
